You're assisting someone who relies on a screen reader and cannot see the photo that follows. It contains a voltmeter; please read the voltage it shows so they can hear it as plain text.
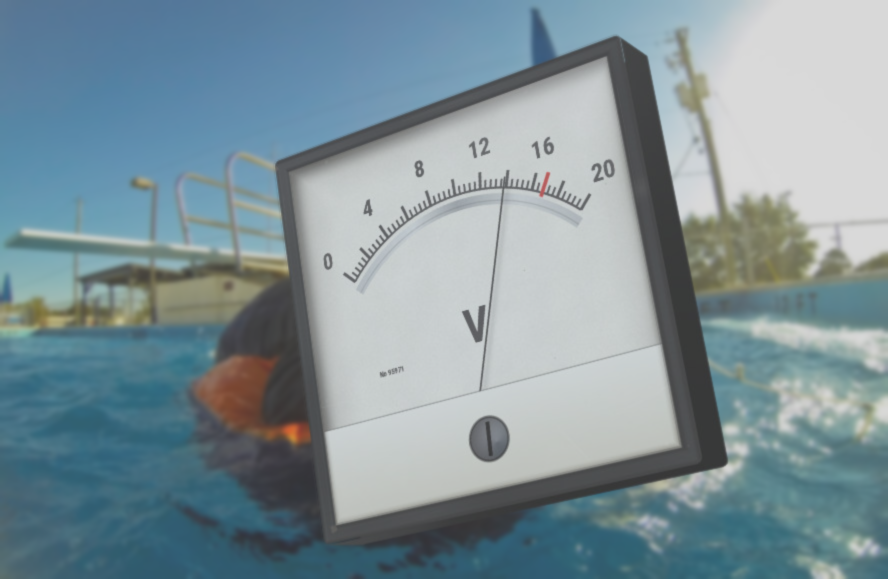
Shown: 14 V
